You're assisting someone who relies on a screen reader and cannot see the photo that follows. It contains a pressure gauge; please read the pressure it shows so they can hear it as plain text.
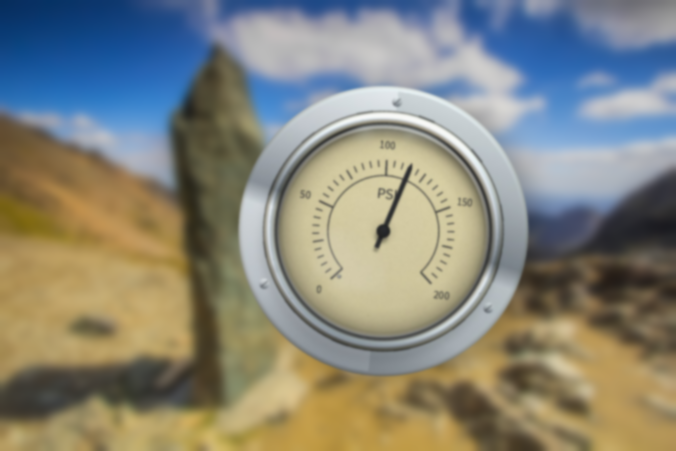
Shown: 115 psi
